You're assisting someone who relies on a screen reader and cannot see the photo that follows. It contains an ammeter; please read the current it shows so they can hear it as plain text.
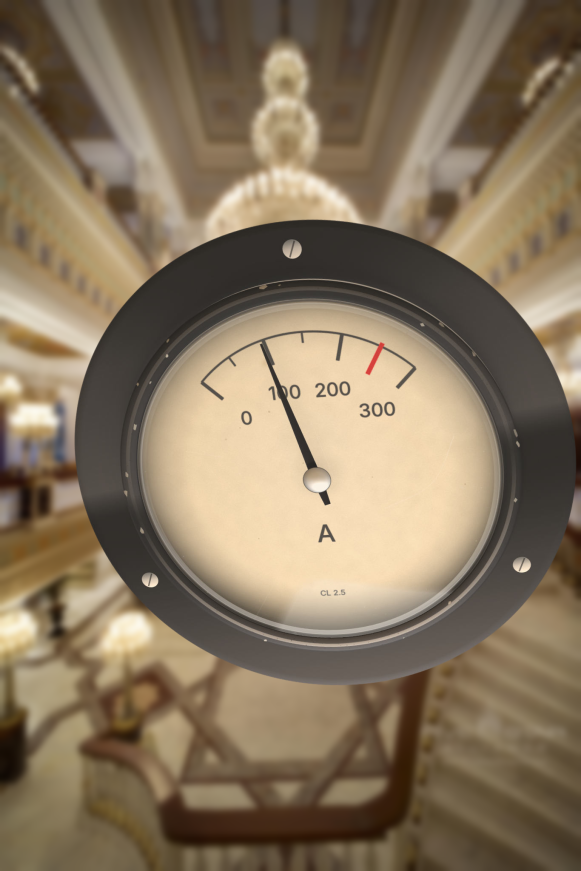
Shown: 100 A
